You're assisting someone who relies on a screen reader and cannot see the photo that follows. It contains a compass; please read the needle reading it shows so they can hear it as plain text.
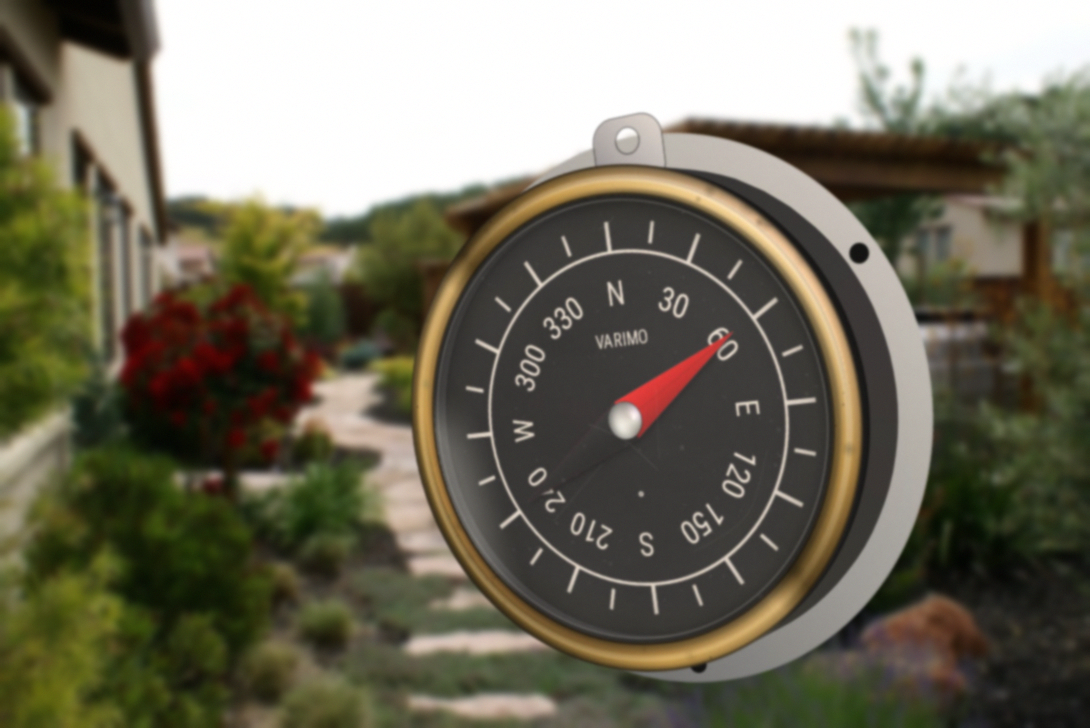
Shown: 60 °
